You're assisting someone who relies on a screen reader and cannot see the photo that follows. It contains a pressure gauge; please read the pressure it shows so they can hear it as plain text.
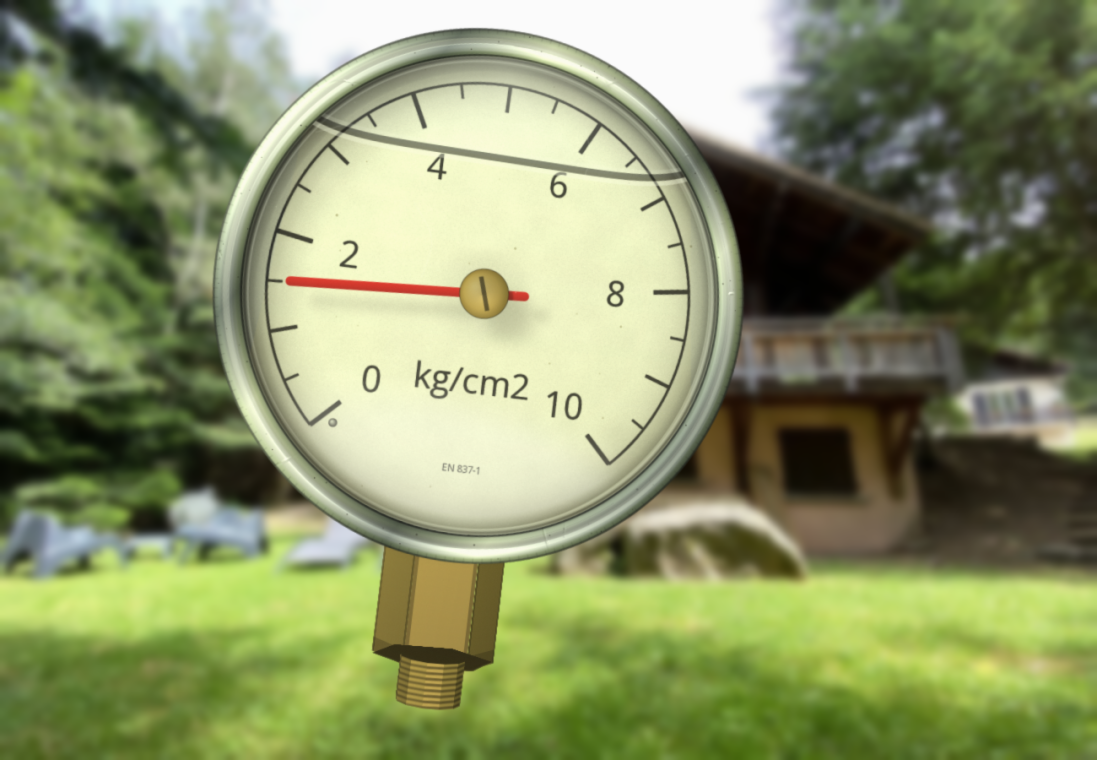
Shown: 1.5 kg/cm²
